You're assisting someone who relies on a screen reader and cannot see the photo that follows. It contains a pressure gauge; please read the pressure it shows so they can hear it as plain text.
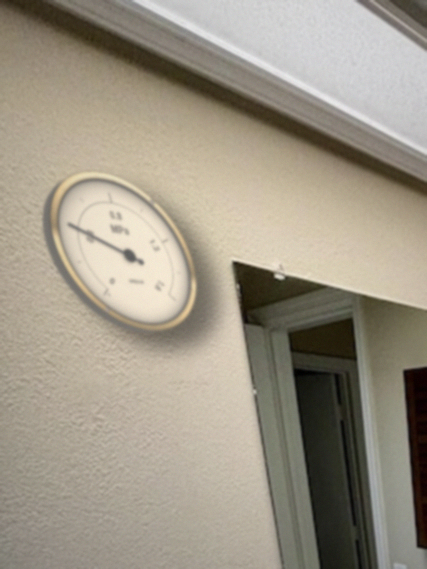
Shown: 0.4 MPa
